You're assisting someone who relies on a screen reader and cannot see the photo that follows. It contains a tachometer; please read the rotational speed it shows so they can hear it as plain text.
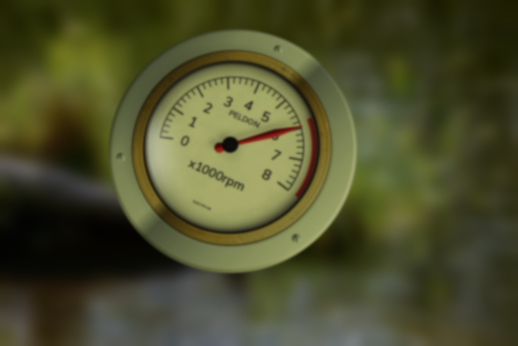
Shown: 6000 rpm
